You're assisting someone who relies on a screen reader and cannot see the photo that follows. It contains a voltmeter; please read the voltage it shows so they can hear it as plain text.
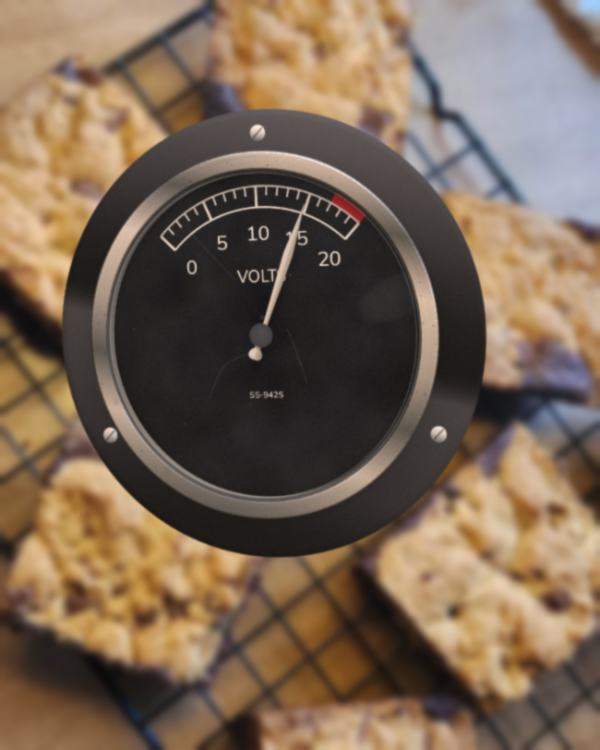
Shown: 15 V
